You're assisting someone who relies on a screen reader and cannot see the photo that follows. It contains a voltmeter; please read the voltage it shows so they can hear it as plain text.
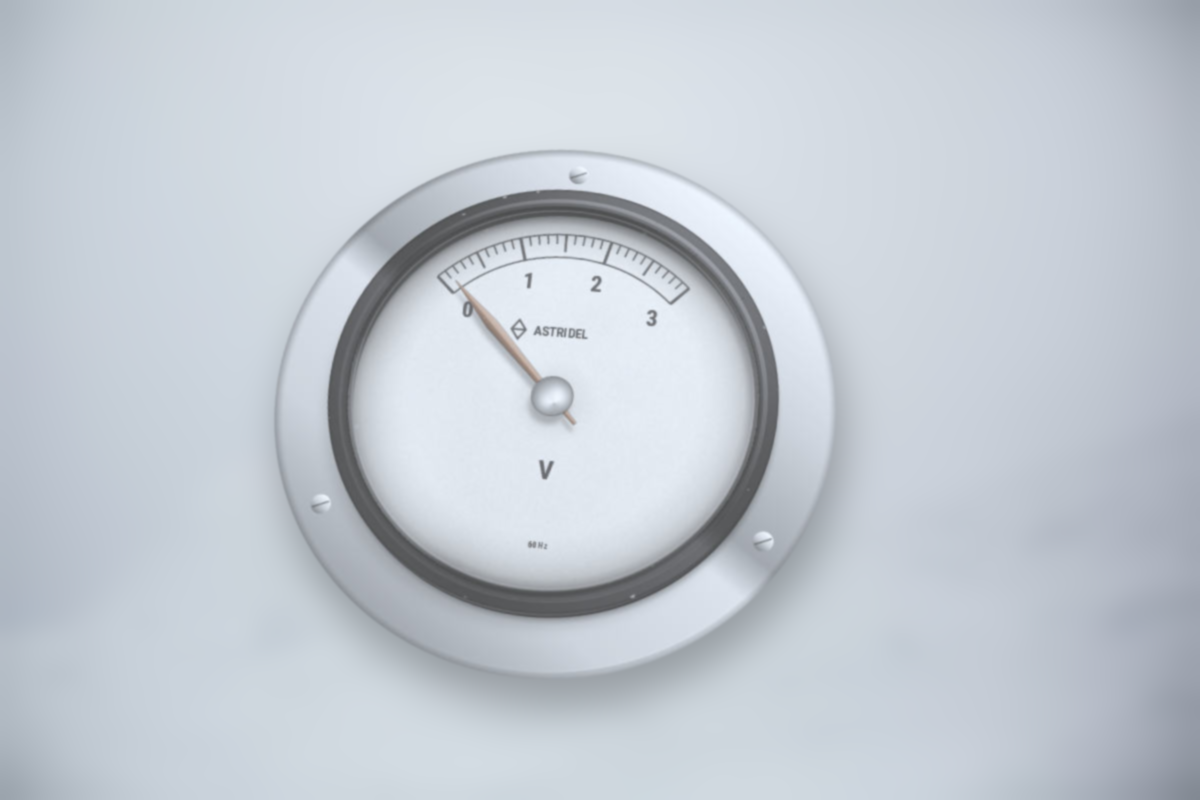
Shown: 0.1 V
